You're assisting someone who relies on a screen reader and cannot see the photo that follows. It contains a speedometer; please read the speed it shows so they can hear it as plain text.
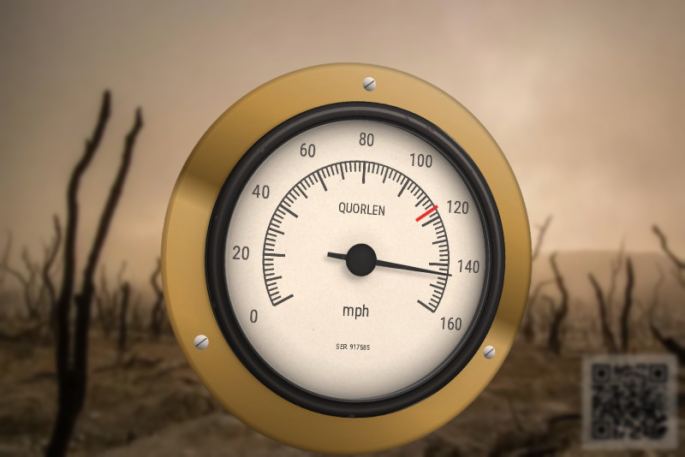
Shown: 144 mph
